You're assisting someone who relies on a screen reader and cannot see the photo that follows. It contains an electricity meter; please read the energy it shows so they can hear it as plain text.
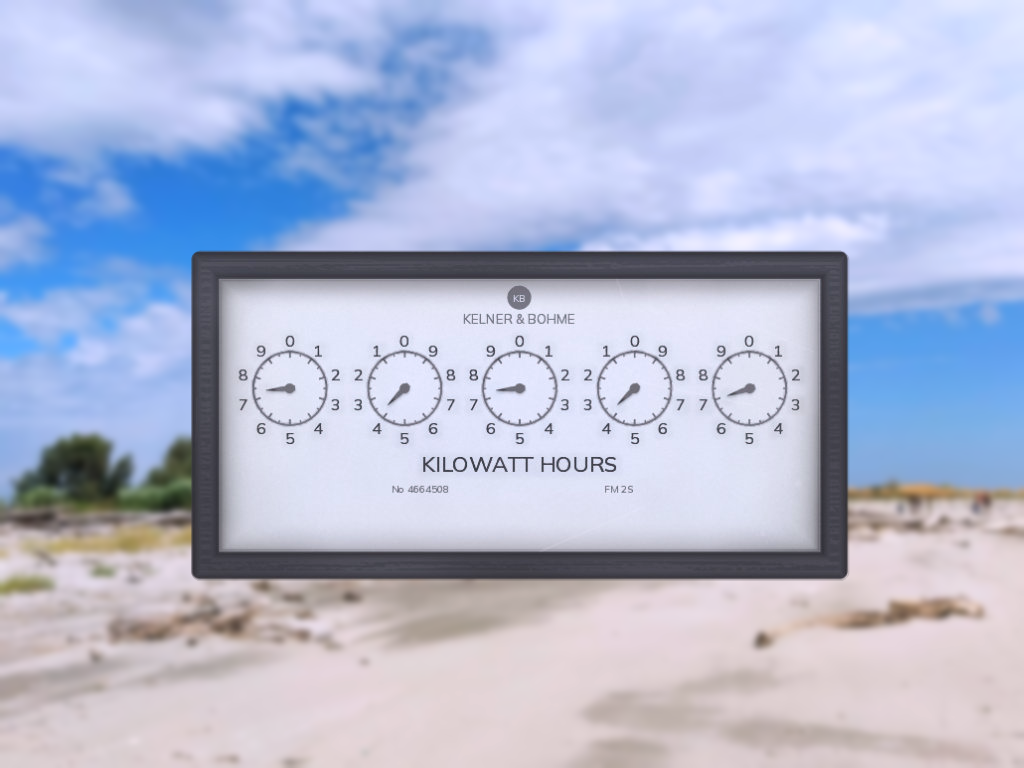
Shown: 73737 kWh
